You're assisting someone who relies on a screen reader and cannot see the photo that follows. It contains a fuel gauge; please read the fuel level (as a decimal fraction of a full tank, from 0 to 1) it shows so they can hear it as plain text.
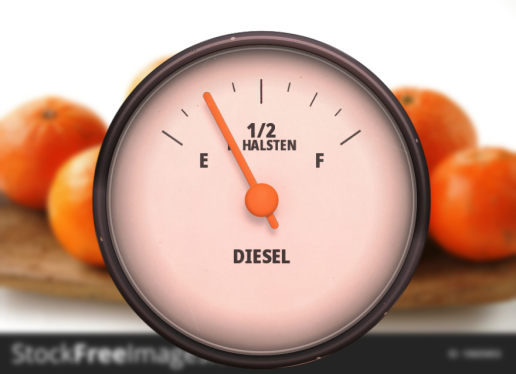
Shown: 0.25
